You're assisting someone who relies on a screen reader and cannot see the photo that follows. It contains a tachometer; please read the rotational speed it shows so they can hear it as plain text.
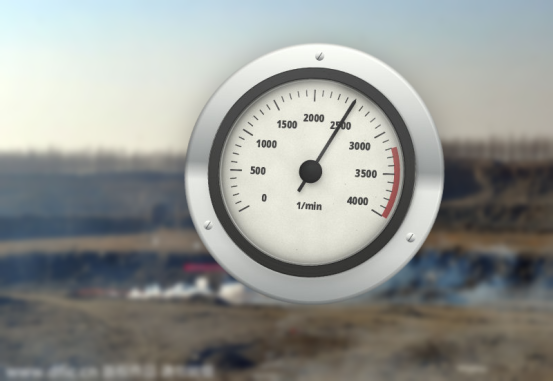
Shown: 2500 rpm
